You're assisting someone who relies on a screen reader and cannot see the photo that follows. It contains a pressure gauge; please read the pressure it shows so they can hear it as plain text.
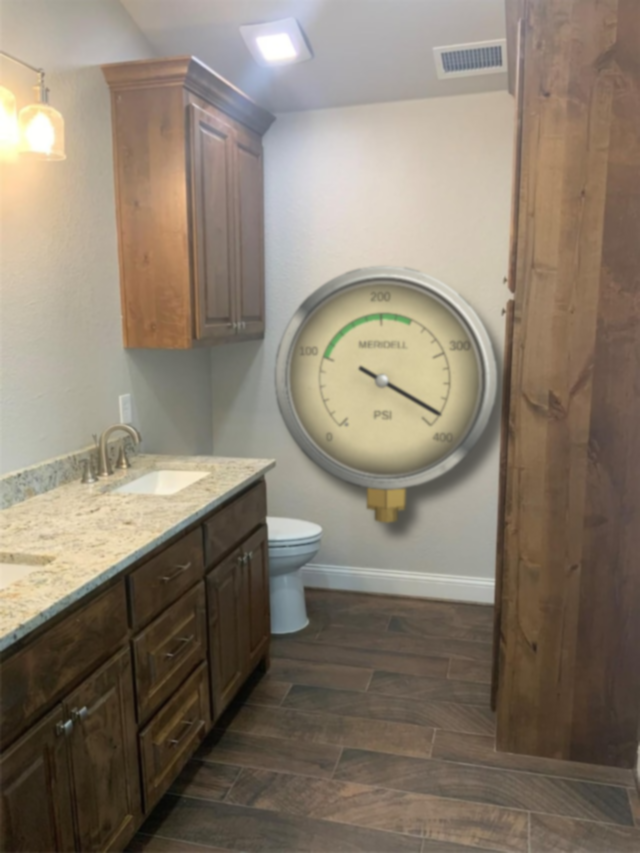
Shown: 380 psi
